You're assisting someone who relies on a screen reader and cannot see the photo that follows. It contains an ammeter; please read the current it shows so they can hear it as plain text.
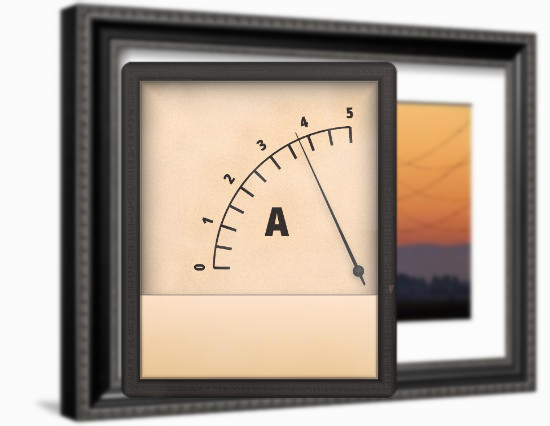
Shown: 3.75 A
